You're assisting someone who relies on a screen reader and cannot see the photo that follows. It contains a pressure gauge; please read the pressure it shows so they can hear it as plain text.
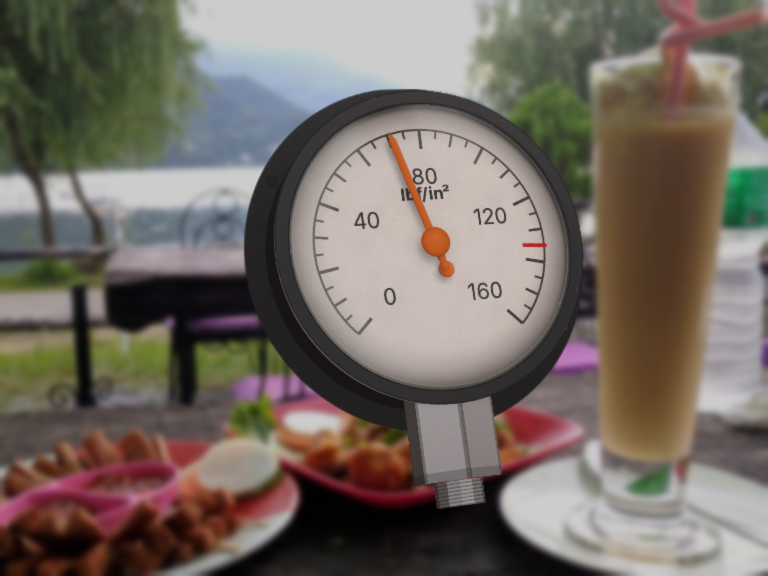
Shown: 70 psi
